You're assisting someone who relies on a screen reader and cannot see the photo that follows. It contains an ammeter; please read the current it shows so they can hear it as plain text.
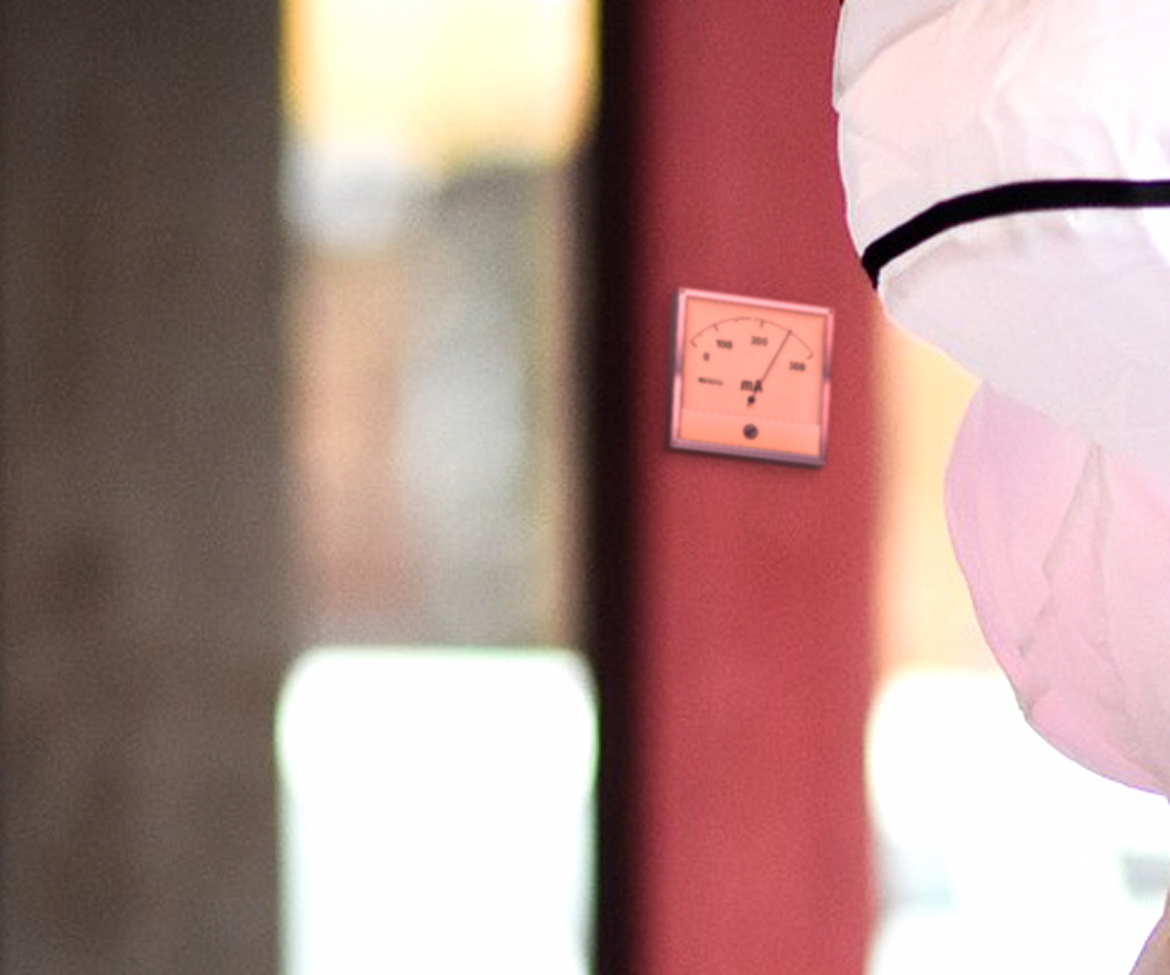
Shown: 250 mA
